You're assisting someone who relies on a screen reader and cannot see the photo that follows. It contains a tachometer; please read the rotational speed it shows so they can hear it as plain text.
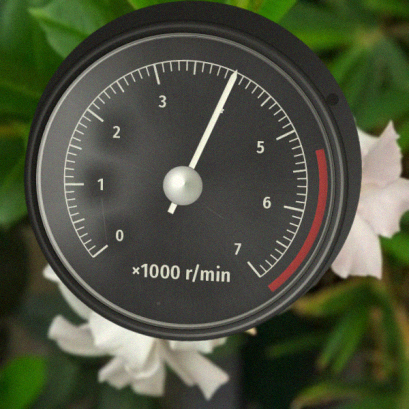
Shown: 4000 rpm
